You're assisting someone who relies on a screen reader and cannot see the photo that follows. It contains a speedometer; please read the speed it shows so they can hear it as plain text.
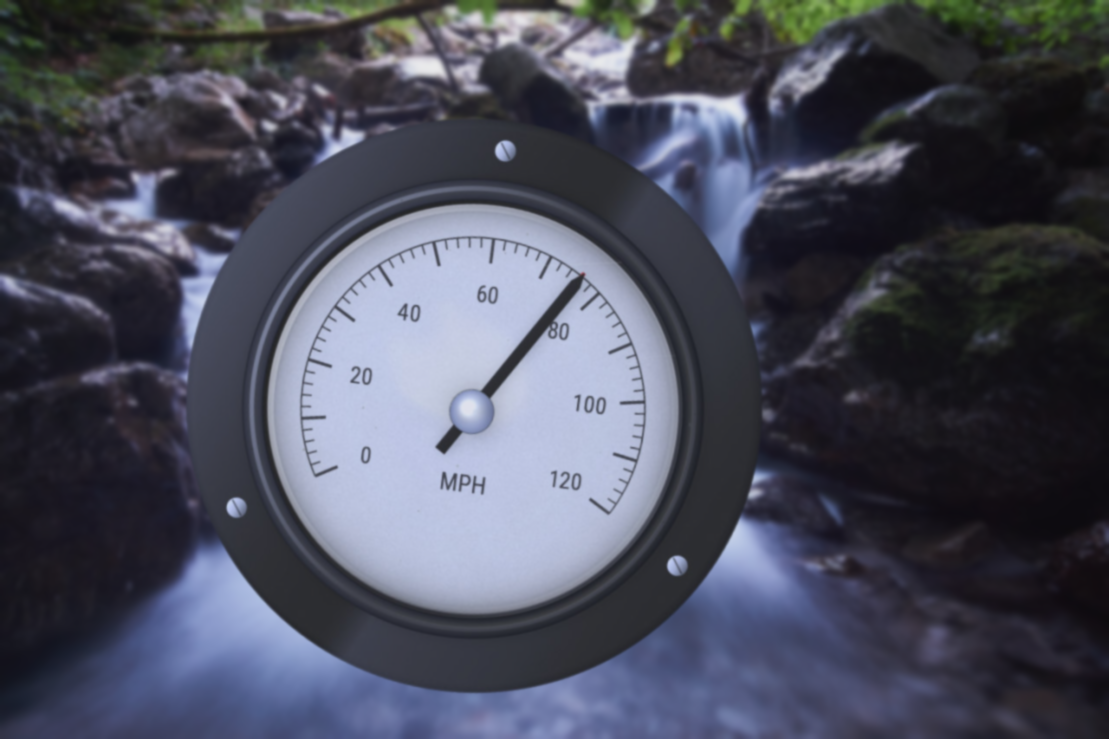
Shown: 76 mph
